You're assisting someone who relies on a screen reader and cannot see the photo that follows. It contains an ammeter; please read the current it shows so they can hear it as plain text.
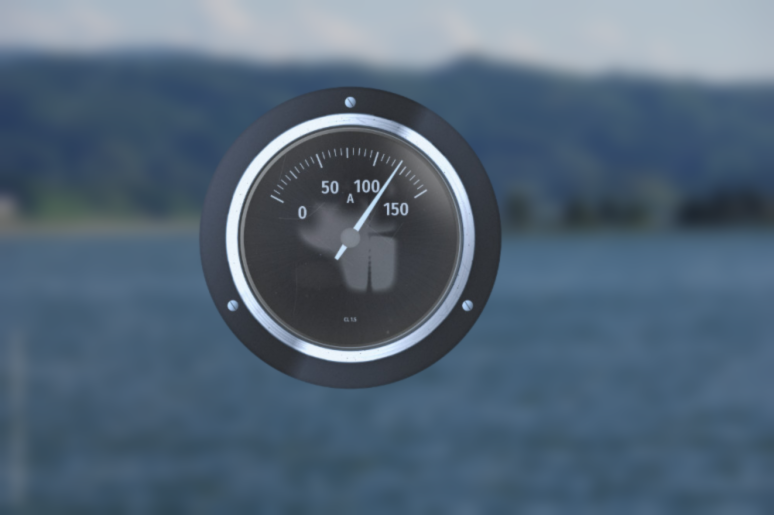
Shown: 120 A
